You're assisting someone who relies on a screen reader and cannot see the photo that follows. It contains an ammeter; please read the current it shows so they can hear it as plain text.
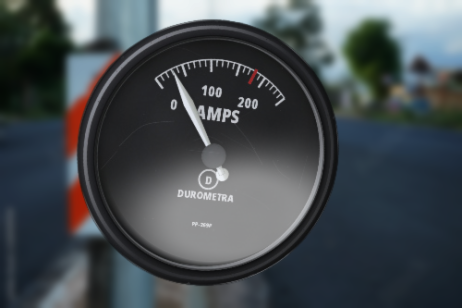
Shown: 30 A
